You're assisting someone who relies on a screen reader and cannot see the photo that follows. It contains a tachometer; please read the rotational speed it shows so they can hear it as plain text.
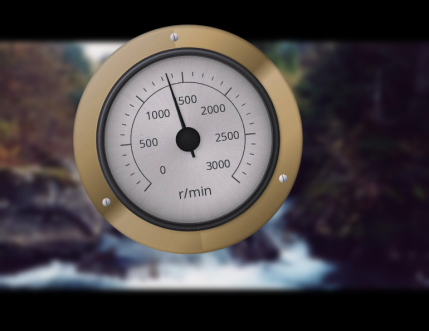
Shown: 1350 rpm
